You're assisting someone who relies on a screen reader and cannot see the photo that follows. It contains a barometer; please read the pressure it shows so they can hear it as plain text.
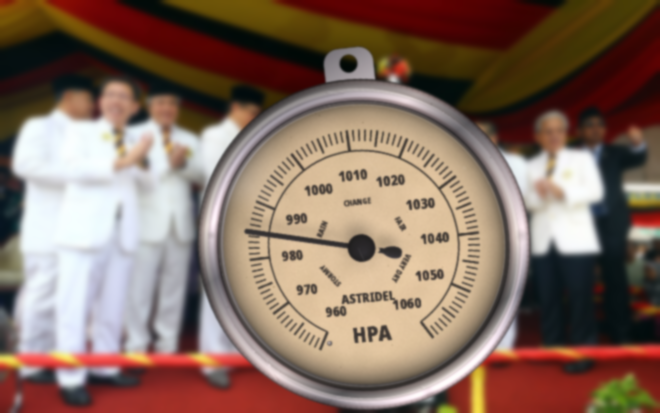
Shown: 985 hPa
